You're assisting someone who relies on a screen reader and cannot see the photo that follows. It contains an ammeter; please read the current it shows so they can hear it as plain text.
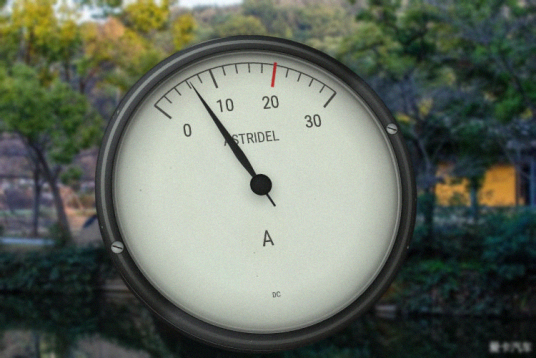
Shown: 6 A
